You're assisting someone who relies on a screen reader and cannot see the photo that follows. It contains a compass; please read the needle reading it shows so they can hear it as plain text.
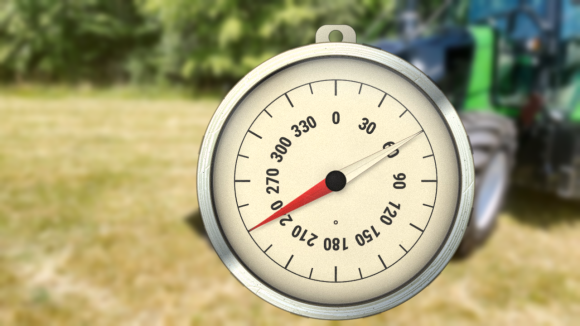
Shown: 240 °
